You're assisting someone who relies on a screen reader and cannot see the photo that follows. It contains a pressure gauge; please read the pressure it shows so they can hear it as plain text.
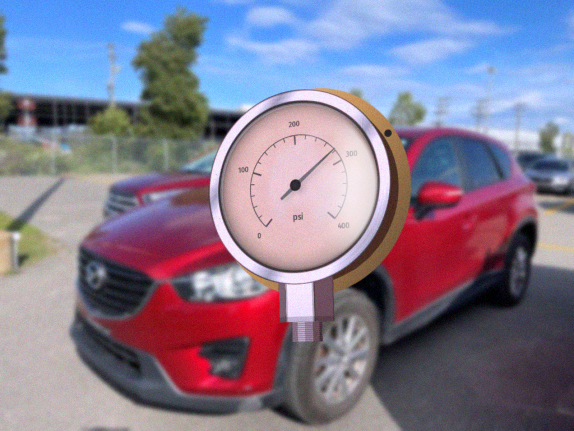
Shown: 280 psi
